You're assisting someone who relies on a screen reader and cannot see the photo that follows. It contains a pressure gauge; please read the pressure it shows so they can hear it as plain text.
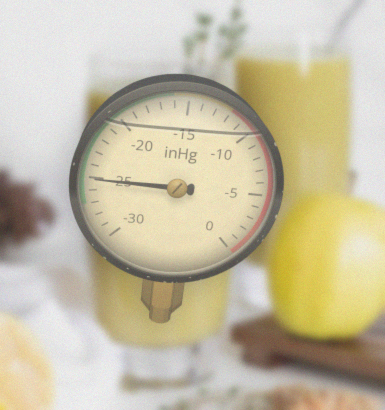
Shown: -25 inHg
